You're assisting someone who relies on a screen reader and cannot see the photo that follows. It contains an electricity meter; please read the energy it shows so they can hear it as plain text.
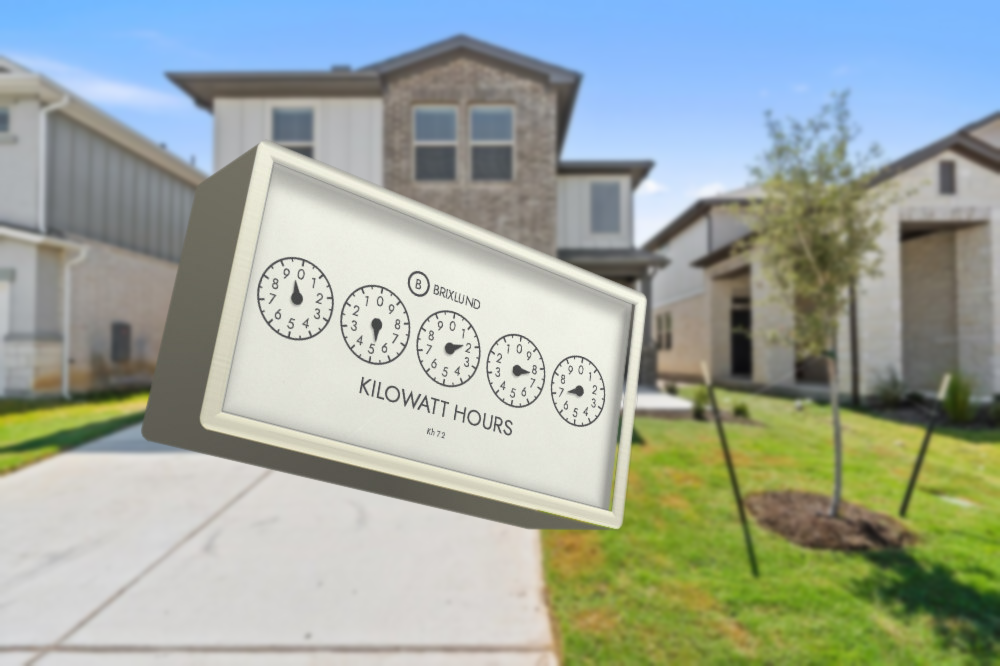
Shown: 95177 kWh
